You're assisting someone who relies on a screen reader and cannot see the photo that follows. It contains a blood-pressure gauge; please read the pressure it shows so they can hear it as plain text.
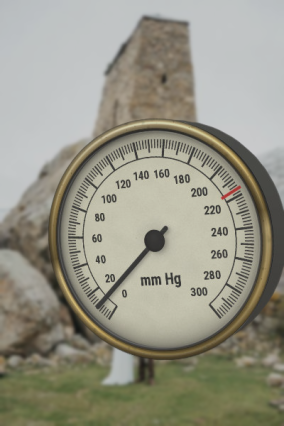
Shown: 10 mmHg
